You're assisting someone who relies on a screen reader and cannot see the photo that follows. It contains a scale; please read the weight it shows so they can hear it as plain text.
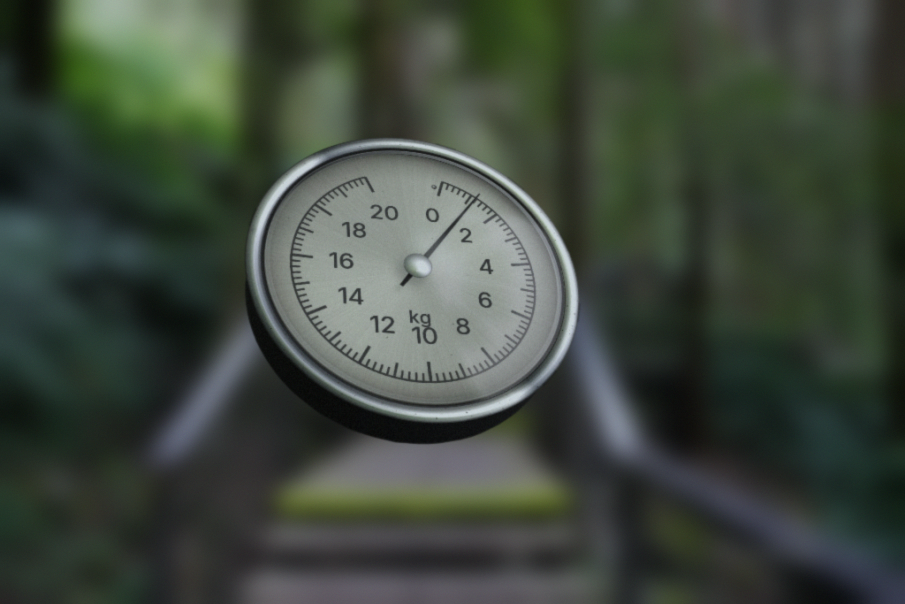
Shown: 1.2 kg
